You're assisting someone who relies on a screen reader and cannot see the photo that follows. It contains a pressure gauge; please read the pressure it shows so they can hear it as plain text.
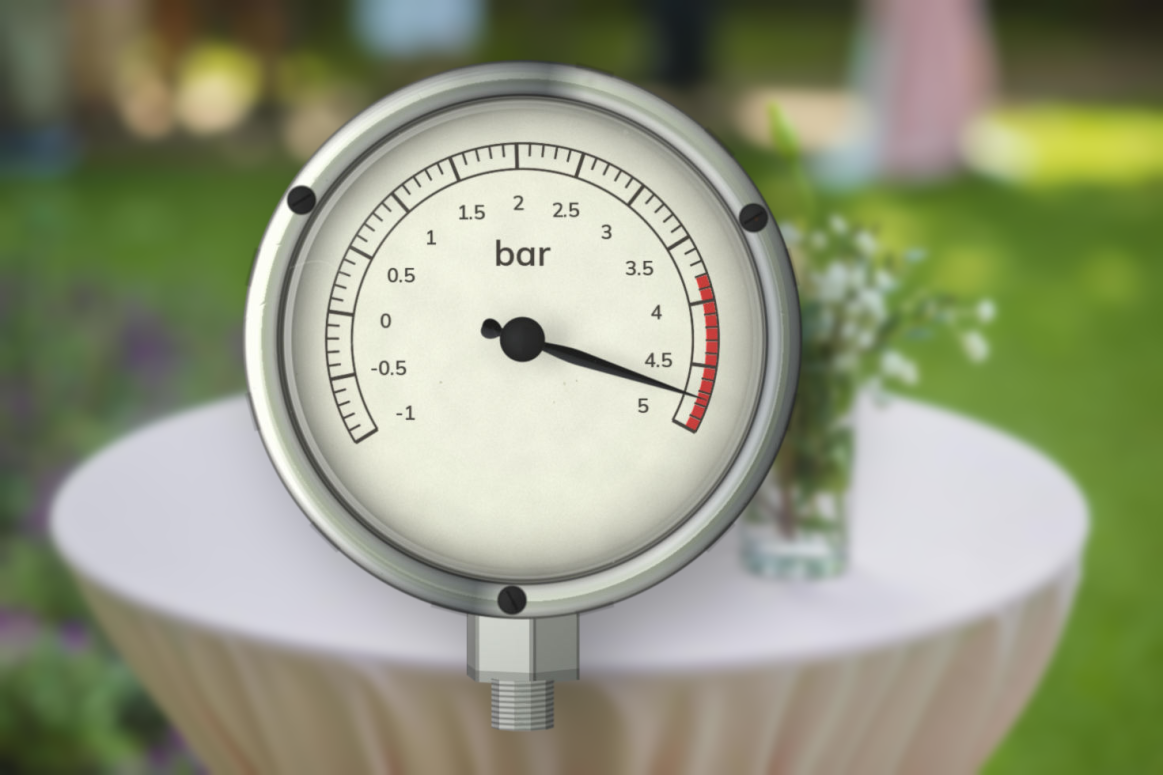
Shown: 4.75 bar
